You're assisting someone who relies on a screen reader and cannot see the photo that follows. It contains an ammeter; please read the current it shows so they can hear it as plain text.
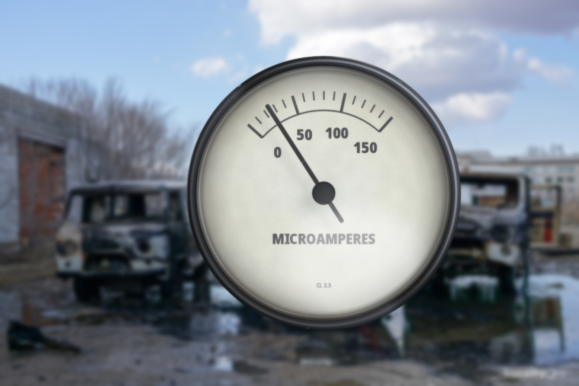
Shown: 25 µA
